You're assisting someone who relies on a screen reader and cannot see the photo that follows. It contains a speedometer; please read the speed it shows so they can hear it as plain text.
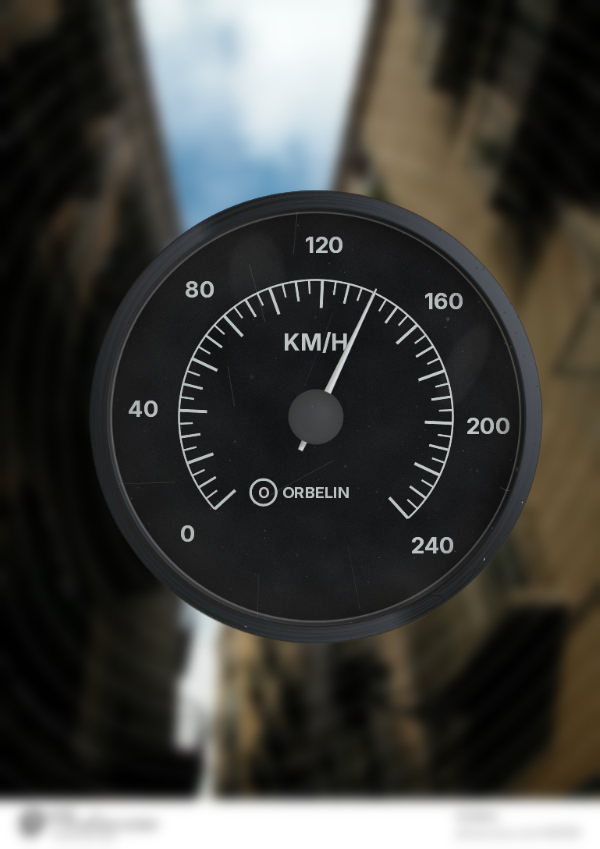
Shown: 140 km/h
